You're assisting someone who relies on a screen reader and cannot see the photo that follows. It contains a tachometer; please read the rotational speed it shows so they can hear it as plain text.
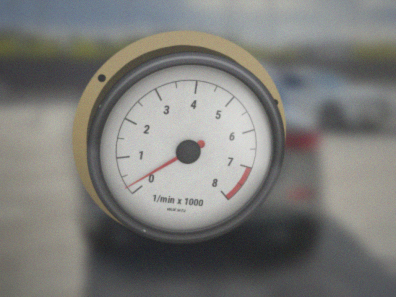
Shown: 250 rpm
